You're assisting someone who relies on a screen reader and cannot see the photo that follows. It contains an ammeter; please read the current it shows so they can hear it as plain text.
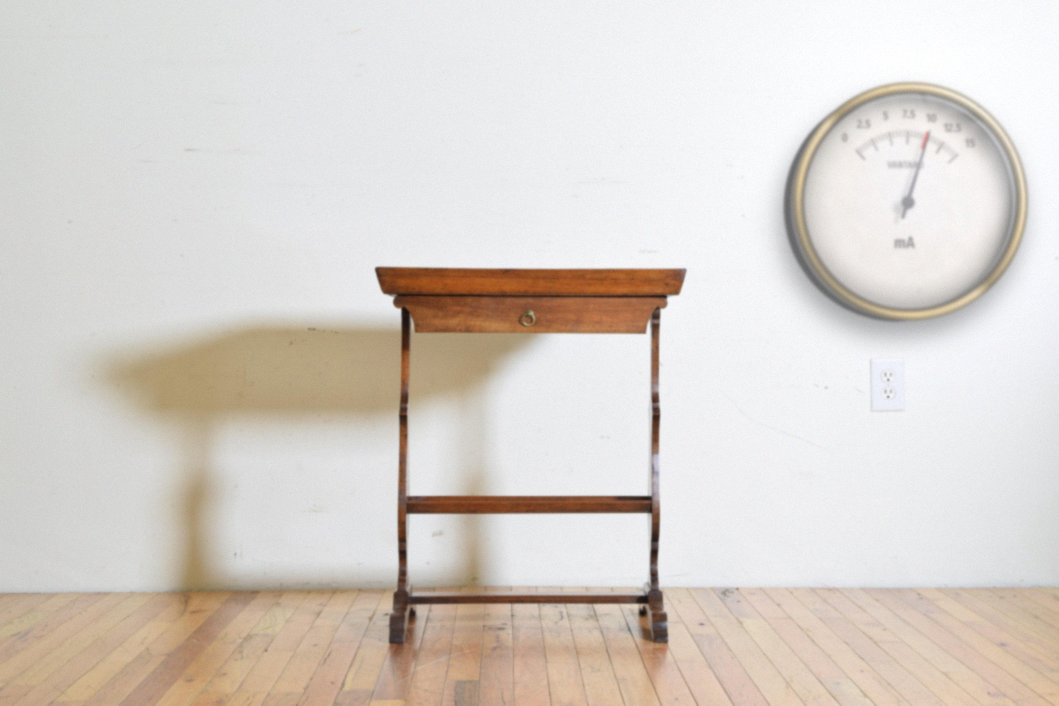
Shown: 10 mA
